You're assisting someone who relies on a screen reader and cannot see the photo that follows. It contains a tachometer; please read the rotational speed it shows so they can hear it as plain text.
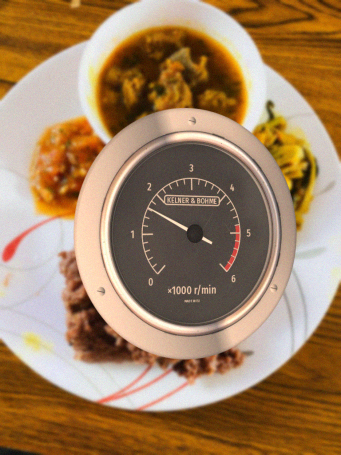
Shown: 1600 rpm
